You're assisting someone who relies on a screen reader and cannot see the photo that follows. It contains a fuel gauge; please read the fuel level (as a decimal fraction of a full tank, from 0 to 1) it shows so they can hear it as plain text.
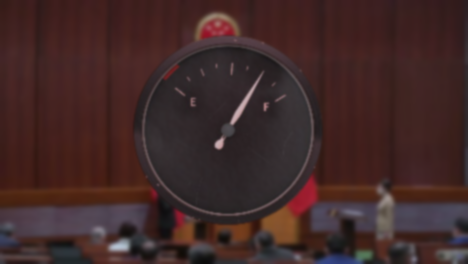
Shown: 0.75
